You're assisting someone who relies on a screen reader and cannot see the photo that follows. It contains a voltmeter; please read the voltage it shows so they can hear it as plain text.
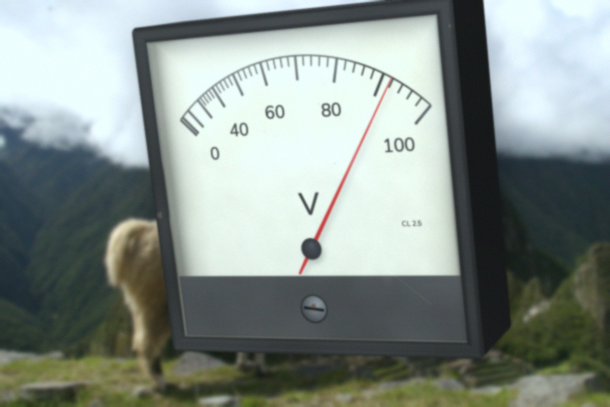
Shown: 92 V
